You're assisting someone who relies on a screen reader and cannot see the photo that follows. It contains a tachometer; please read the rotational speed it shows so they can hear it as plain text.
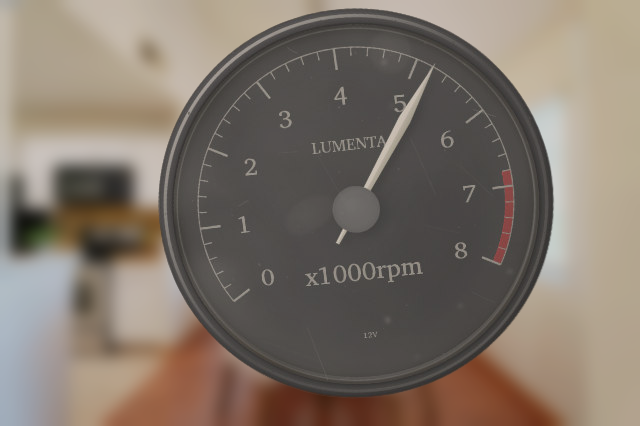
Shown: 5200 rpm
